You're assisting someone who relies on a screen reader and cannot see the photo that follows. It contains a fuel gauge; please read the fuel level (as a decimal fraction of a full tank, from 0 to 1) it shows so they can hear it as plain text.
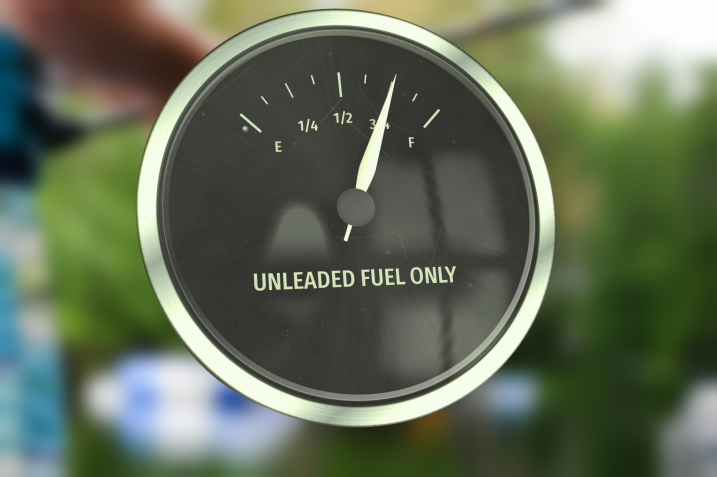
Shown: 0.75
